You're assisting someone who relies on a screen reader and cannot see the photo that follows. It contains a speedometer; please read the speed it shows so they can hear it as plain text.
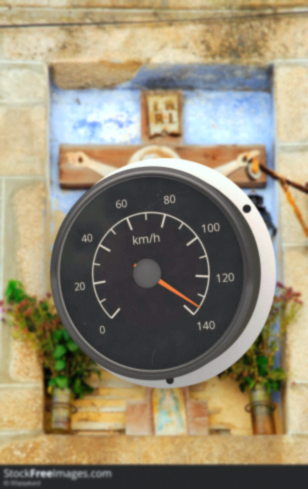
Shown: 135 km/h
